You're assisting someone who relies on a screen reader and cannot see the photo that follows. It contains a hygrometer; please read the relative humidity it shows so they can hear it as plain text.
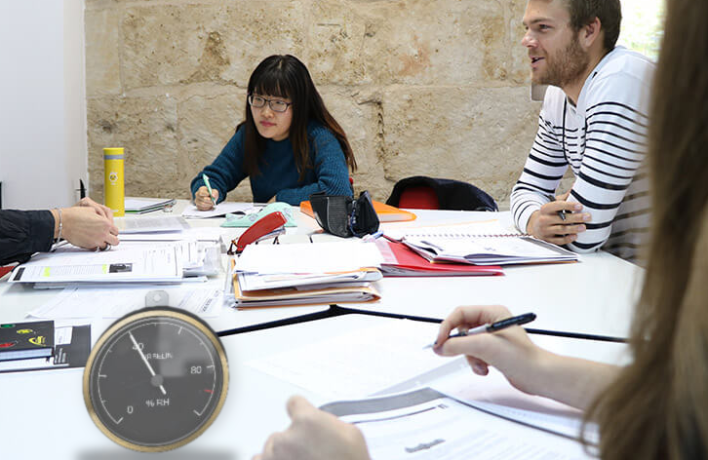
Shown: 40 %
